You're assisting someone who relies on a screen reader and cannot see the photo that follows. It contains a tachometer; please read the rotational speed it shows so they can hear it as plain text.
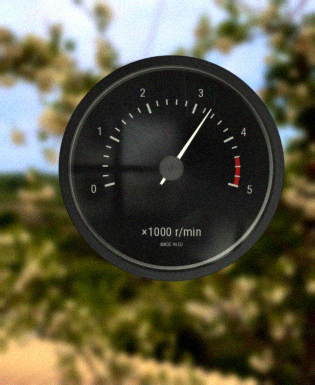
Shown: 3300 rpm
